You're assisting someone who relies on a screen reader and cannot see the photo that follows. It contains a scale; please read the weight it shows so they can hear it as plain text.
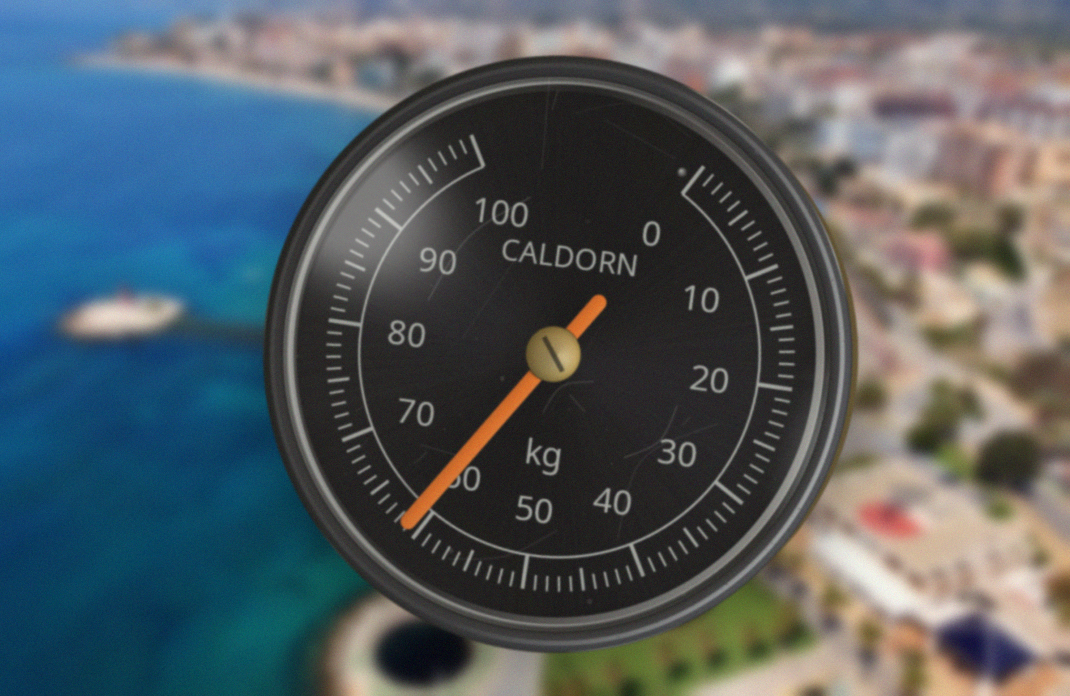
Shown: 61 kg
